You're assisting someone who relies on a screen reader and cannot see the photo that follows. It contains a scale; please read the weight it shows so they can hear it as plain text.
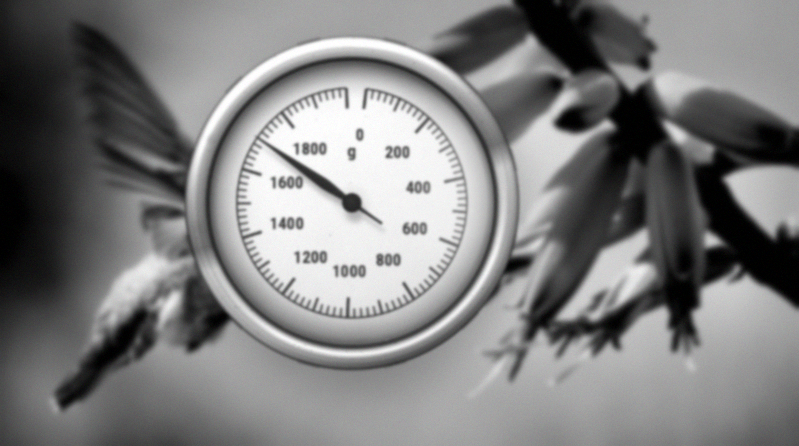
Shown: 1700 g
